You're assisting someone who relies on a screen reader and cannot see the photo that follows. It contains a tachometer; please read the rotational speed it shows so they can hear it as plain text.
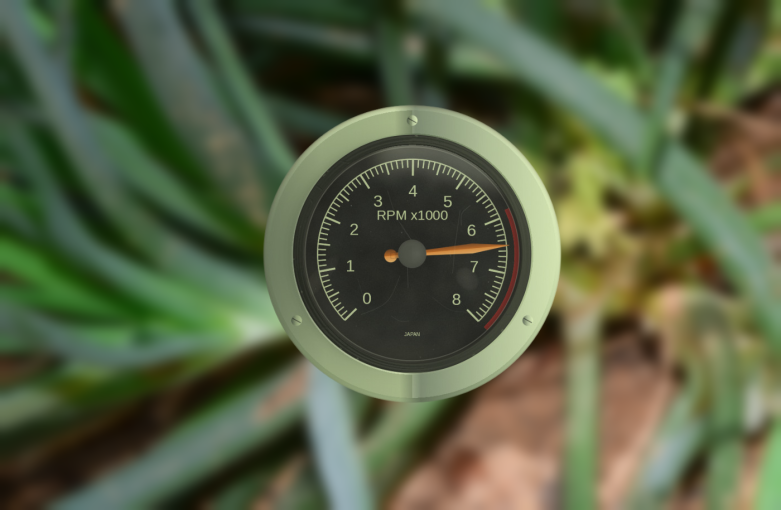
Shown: 6500 rpm
